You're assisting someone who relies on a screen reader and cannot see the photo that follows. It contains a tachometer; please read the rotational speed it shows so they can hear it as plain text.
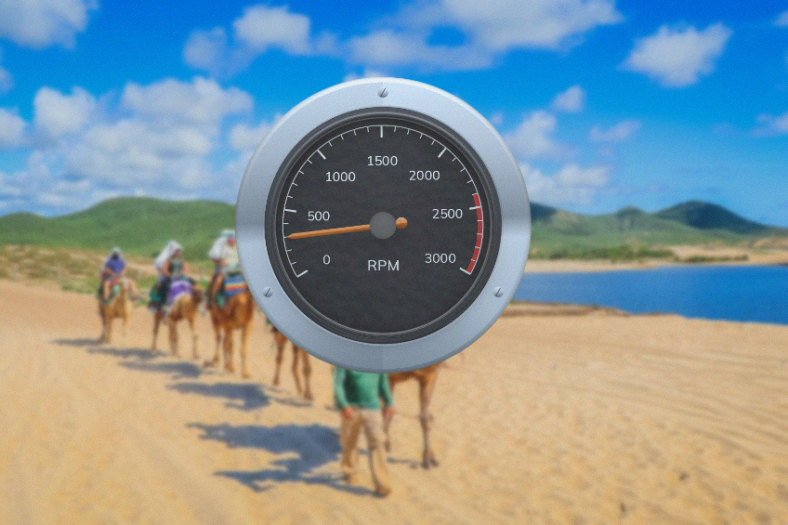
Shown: 300 rpm
